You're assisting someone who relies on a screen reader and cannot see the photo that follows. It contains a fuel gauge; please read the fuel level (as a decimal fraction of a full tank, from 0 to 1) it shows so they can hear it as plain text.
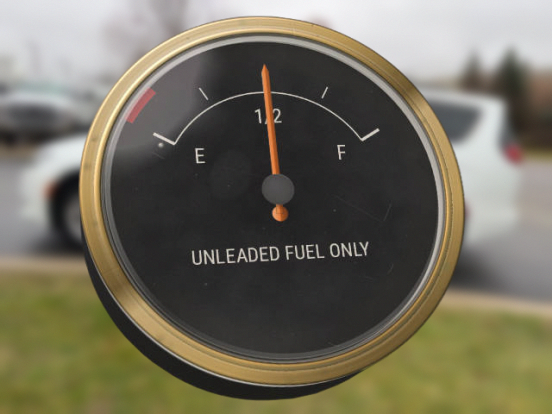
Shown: 0.5
